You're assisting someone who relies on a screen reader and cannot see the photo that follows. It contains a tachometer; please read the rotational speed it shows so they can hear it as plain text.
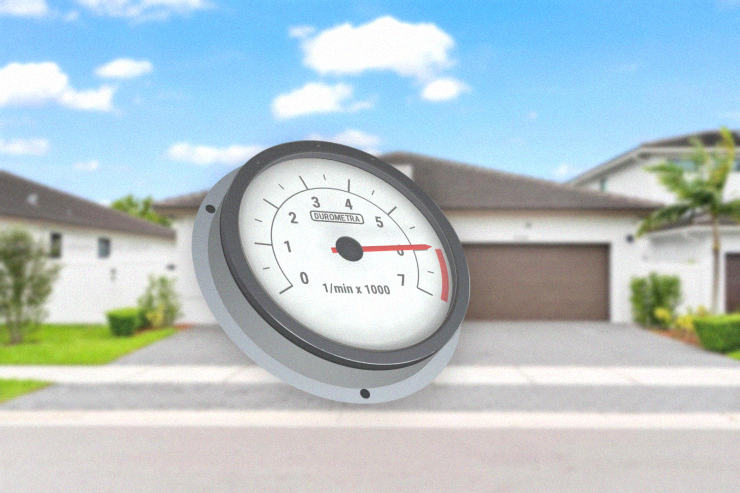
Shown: 6000 rpm
